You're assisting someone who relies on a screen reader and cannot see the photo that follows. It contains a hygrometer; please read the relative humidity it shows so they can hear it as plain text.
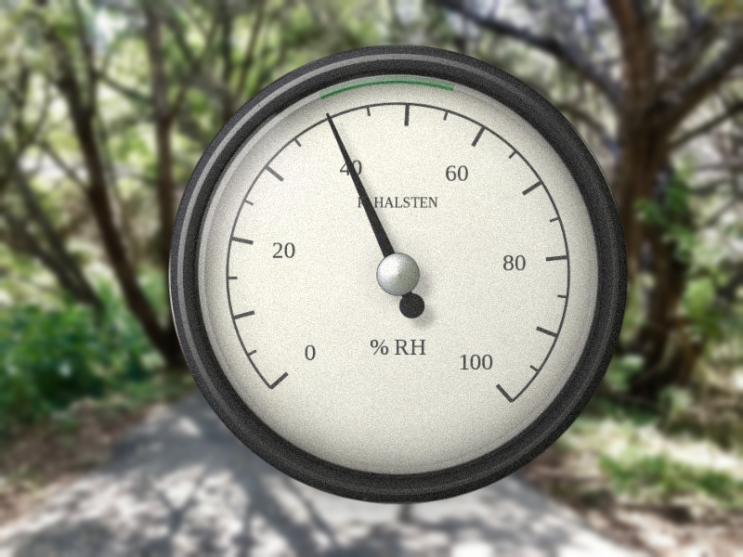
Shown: 40 %
